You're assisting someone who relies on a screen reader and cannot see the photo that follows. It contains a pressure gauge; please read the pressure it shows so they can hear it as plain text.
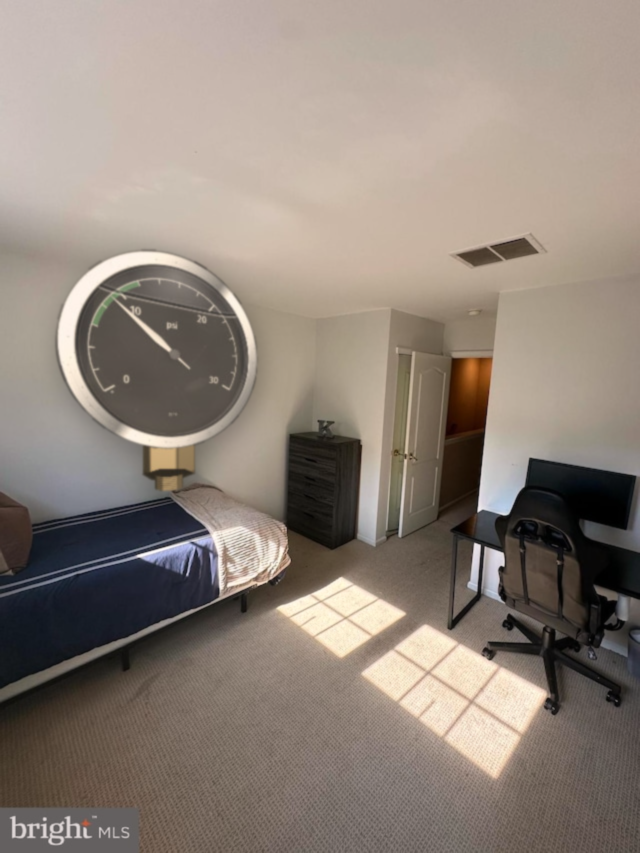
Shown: 9 psi
